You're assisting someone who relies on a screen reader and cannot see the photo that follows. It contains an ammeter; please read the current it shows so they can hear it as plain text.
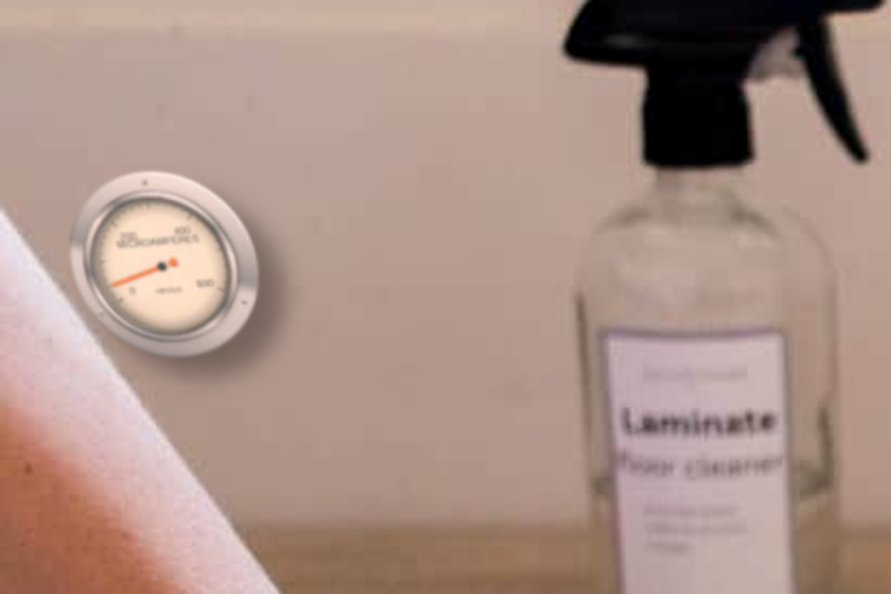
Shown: 40 µA
